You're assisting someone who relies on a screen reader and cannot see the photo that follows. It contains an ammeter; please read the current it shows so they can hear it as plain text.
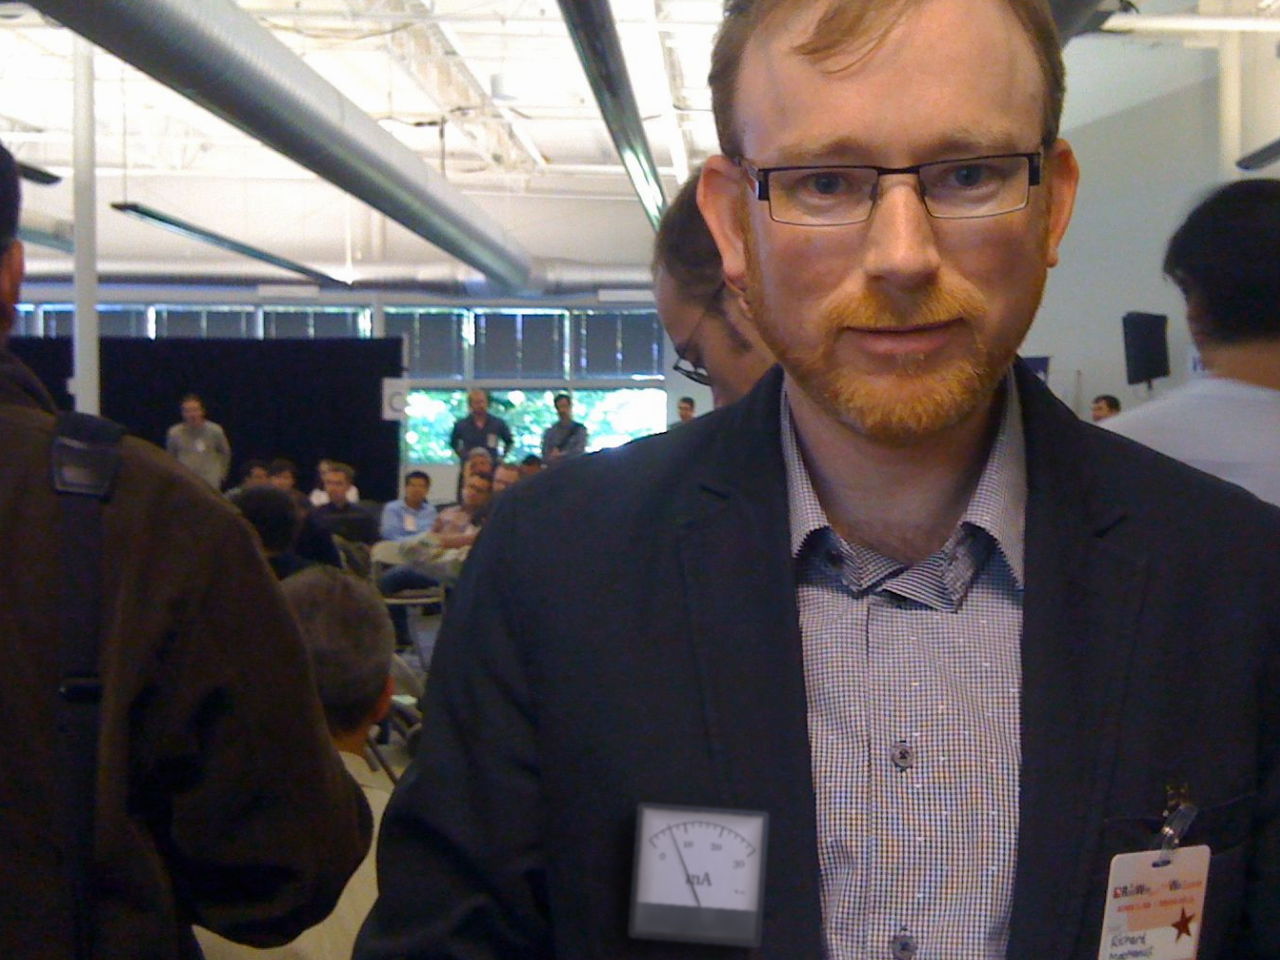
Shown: 6 mA
